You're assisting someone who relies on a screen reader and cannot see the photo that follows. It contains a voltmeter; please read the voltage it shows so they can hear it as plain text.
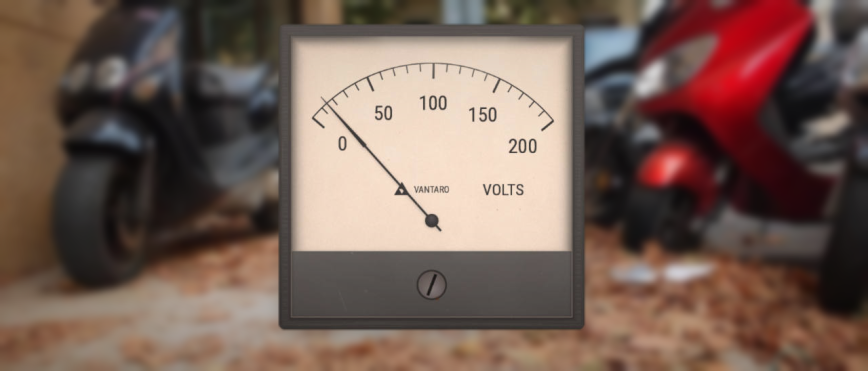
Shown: 15 V
